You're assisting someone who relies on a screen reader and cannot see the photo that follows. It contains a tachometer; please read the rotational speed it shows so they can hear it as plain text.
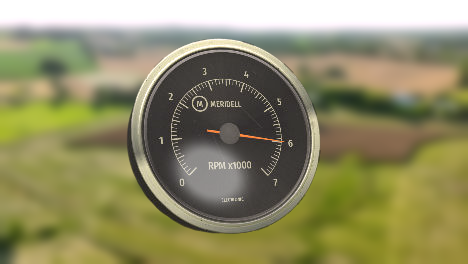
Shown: 6000 rpm
